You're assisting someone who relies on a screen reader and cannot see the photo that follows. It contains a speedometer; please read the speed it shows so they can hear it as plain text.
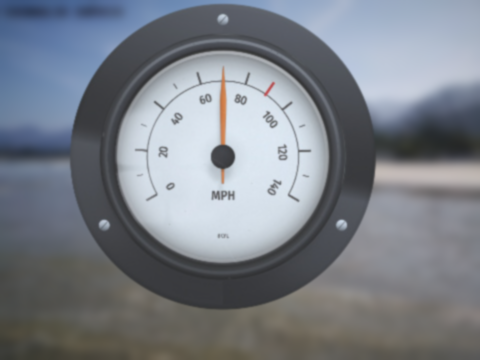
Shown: 70 mph
